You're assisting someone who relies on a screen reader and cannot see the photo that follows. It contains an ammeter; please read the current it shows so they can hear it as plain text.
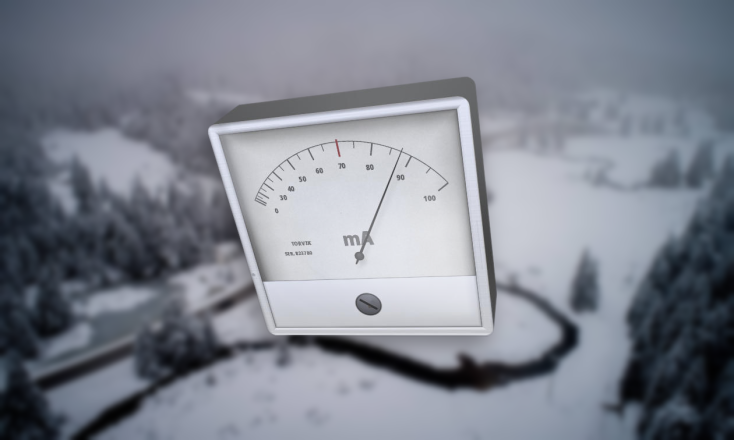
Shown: 87.5 mA
